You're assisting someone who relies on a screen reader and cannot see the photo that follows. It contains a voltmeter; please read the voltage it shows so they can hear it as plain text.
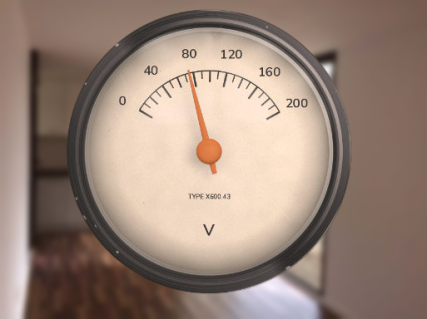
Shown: 75 V
